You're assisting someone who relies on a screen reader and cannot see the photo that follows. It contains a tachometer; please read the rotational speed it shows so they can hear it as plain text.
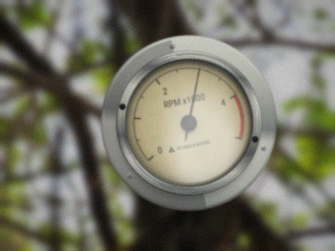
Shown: 3000 rpm
